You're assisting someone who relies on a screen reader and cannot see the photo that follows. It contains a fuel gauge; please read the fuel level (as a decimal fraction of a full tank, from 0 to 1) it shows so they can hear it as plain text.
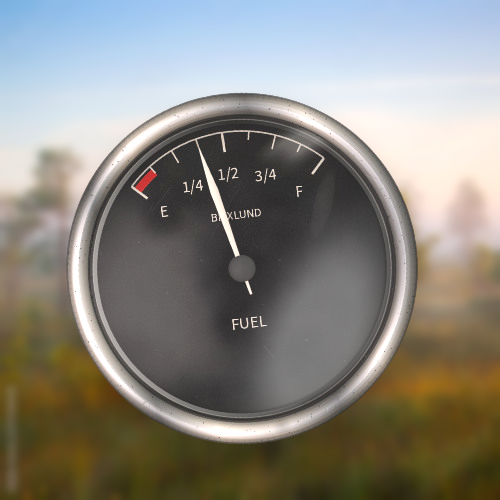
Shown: 0.375
